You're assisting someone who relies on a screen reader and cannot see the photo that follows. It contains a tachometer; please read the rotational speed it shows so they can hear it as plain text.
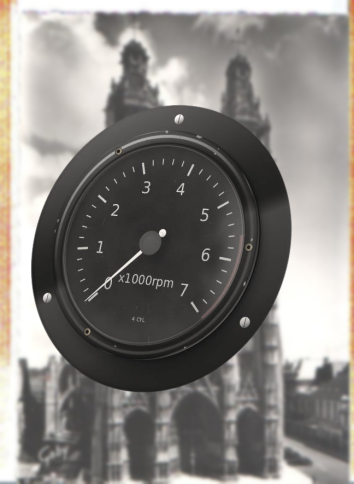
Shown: 0 rpm
